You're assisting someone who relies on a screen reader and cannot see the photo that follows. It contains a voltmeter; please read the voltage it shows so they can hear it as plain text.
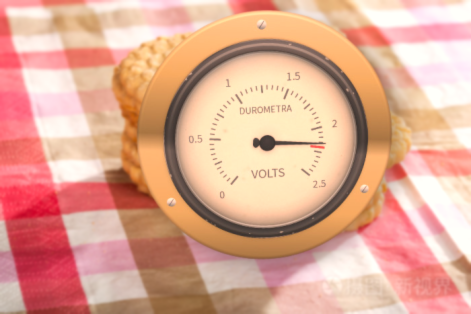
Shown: 2.15 V
